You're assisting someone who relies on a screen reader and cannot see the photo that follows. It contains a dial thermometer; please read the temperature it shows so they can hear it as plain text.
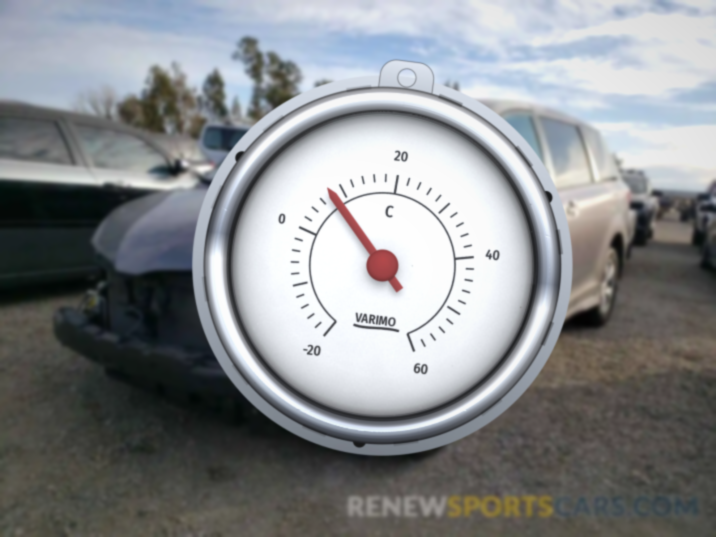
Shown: 8 °C
